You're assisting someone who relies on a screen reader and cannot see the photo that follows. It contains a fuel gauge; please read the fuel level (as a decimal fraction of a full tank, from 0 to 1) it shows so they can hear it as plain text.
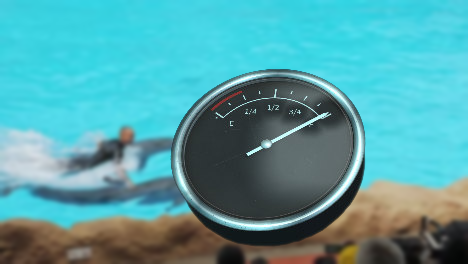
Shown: 1
